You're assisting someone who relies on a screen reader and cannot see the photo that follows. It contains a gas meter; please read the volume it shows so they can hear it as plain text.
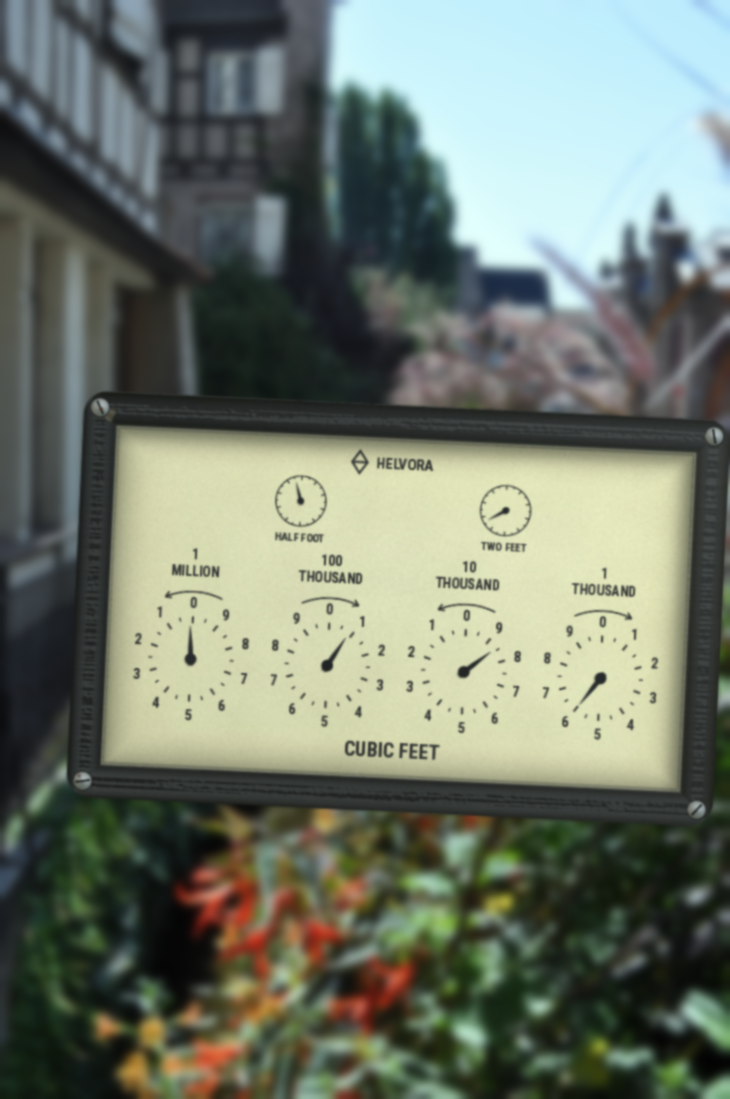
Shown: 8600 ft³
